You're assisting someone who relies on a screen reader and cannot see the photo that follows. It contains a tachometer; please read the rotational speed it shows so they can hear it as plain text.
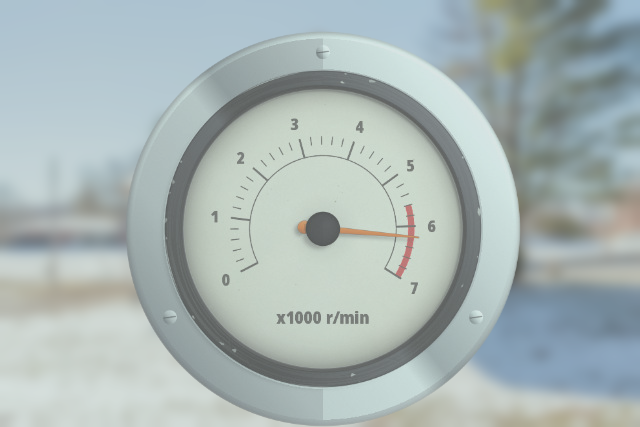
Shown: 6200 rpm
